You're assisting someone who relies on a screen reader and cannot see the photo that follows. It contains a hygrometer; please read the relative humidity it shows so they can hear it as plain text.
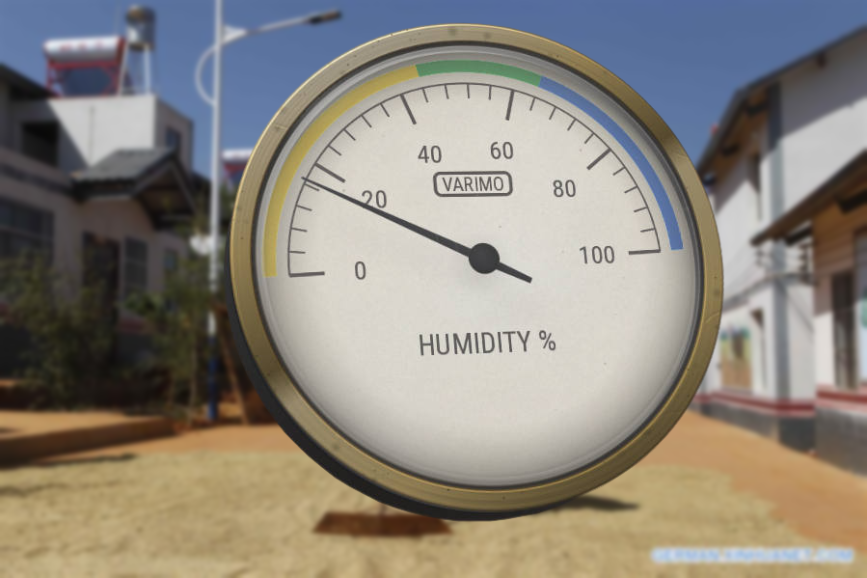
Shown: 16 %
